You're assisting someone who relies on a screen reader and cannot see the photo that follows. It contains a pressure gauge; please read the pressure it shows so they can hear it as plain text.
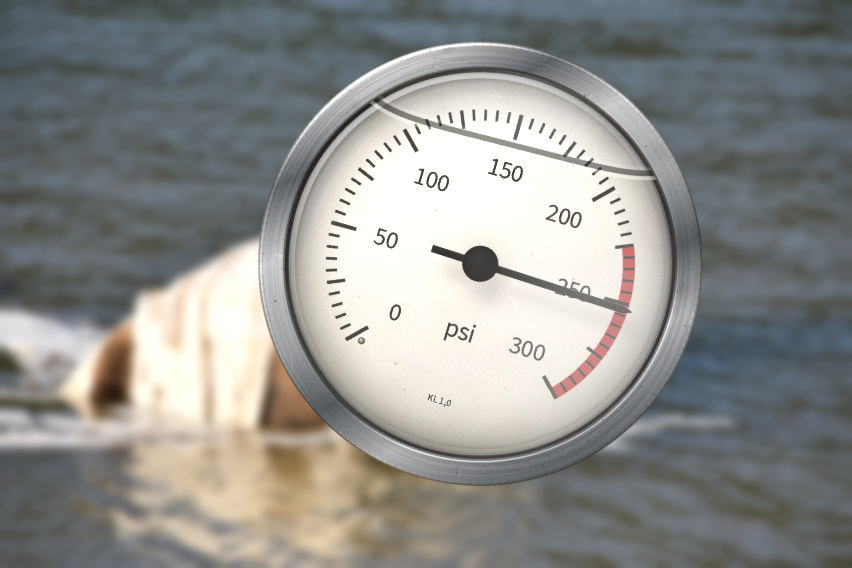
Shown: 252.5 psi
